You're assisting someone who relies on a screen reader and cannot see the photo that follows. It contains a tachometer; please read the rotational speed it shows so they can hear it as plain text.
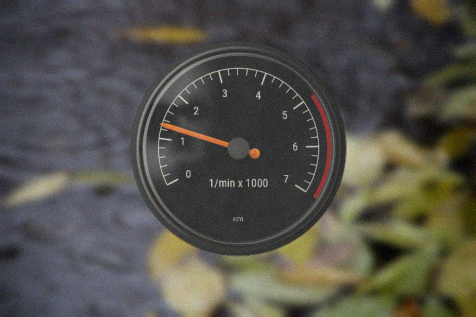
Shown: 1300 rpm
